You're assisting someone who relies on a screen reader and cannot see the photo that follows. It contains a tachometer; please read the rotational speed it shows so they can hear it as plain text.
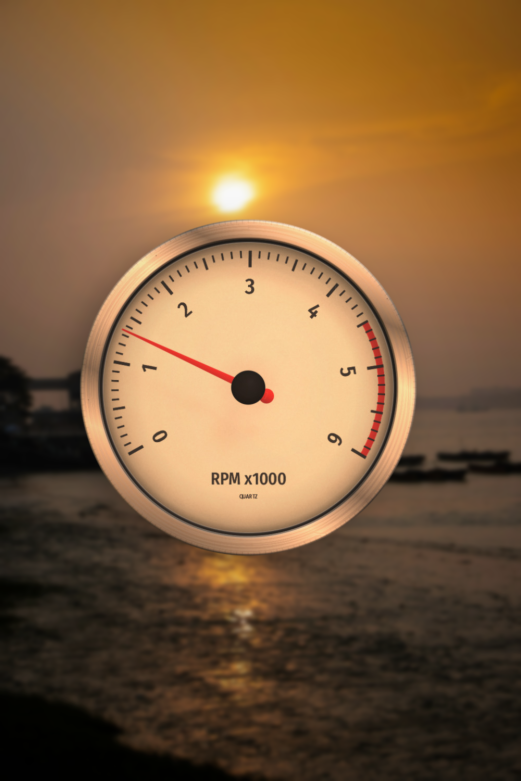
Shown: 1350 rpm
